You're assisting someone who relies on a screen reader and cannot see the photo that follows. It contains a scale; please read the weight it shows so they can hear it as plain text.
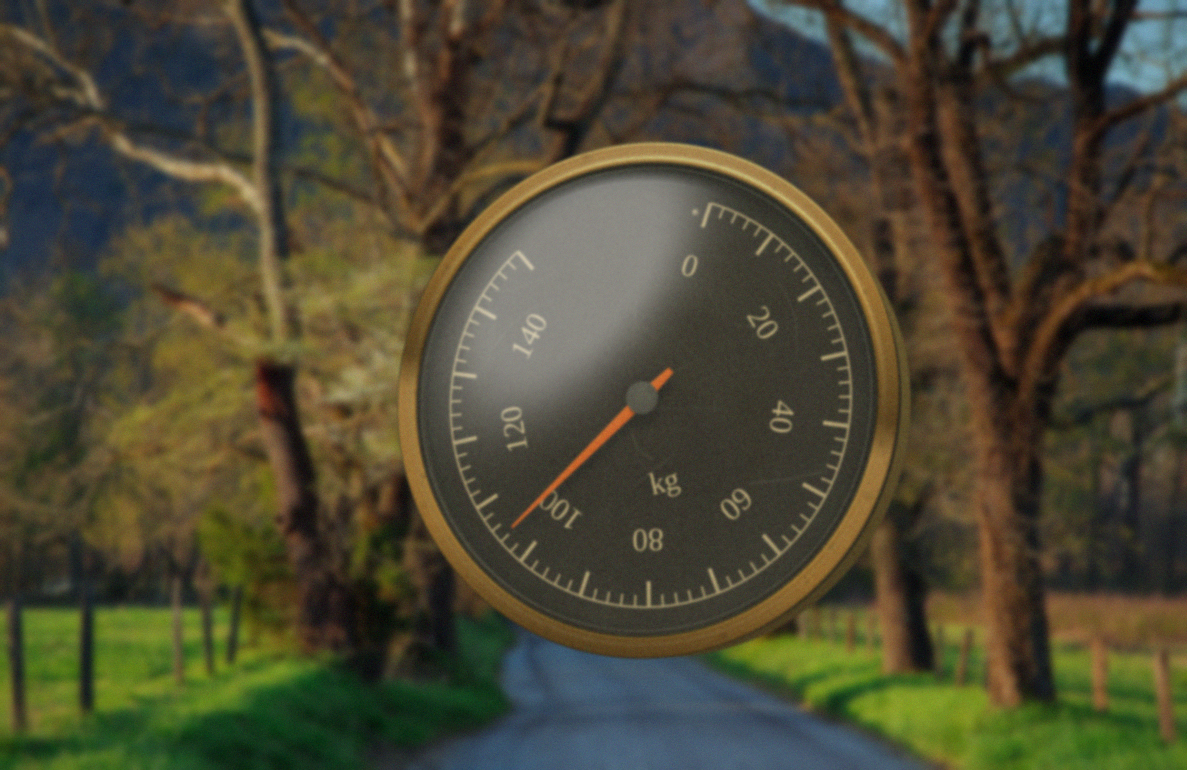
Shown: 104 kg
